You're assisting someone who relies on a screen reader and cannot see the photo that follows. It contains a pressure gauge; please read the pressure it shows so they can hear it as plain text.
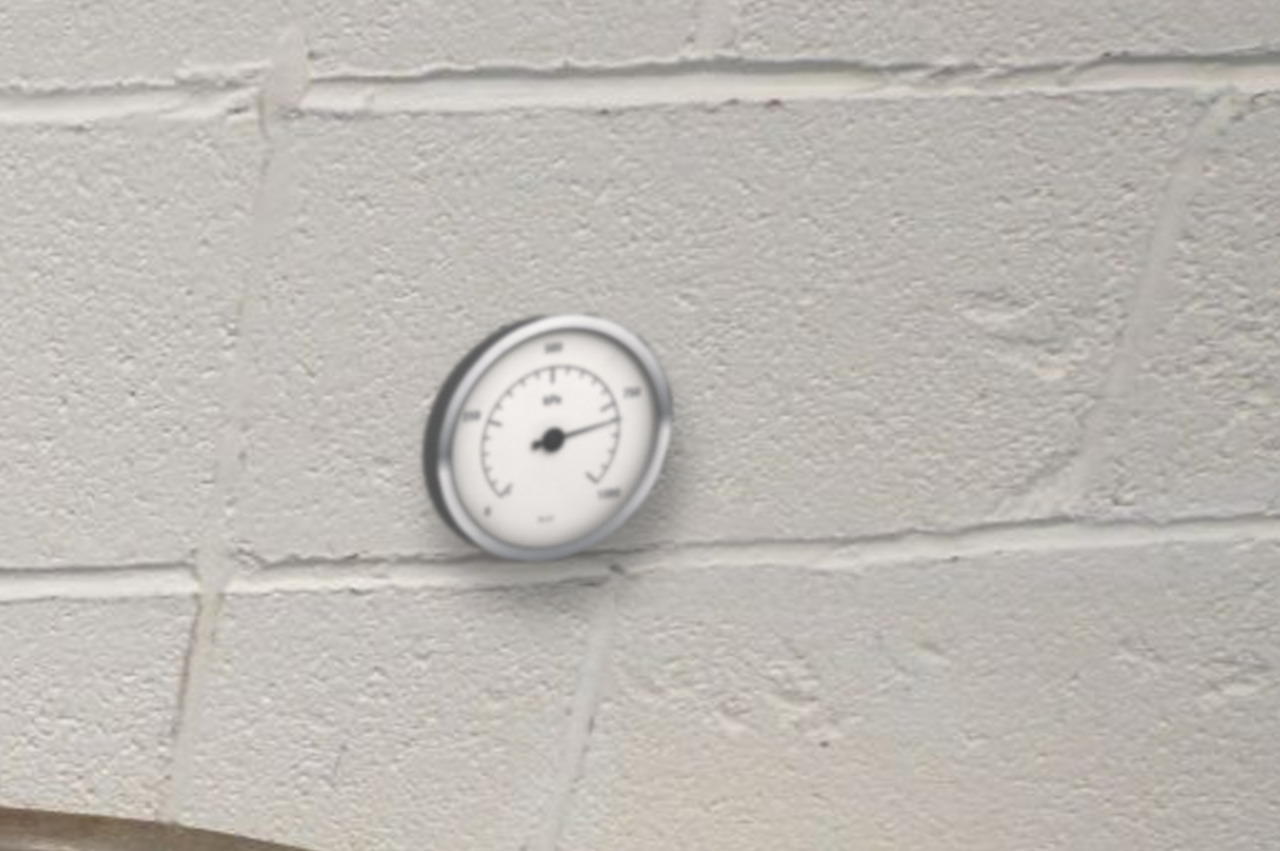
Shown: 800 kPa
